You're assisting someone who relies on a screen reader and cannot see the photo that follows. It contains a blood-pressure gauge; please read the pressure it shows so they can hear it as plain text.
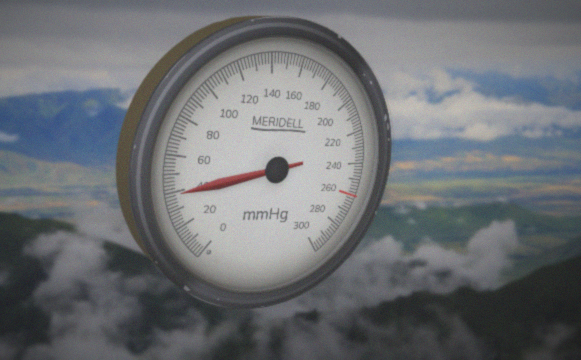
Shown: 40 mmHg
